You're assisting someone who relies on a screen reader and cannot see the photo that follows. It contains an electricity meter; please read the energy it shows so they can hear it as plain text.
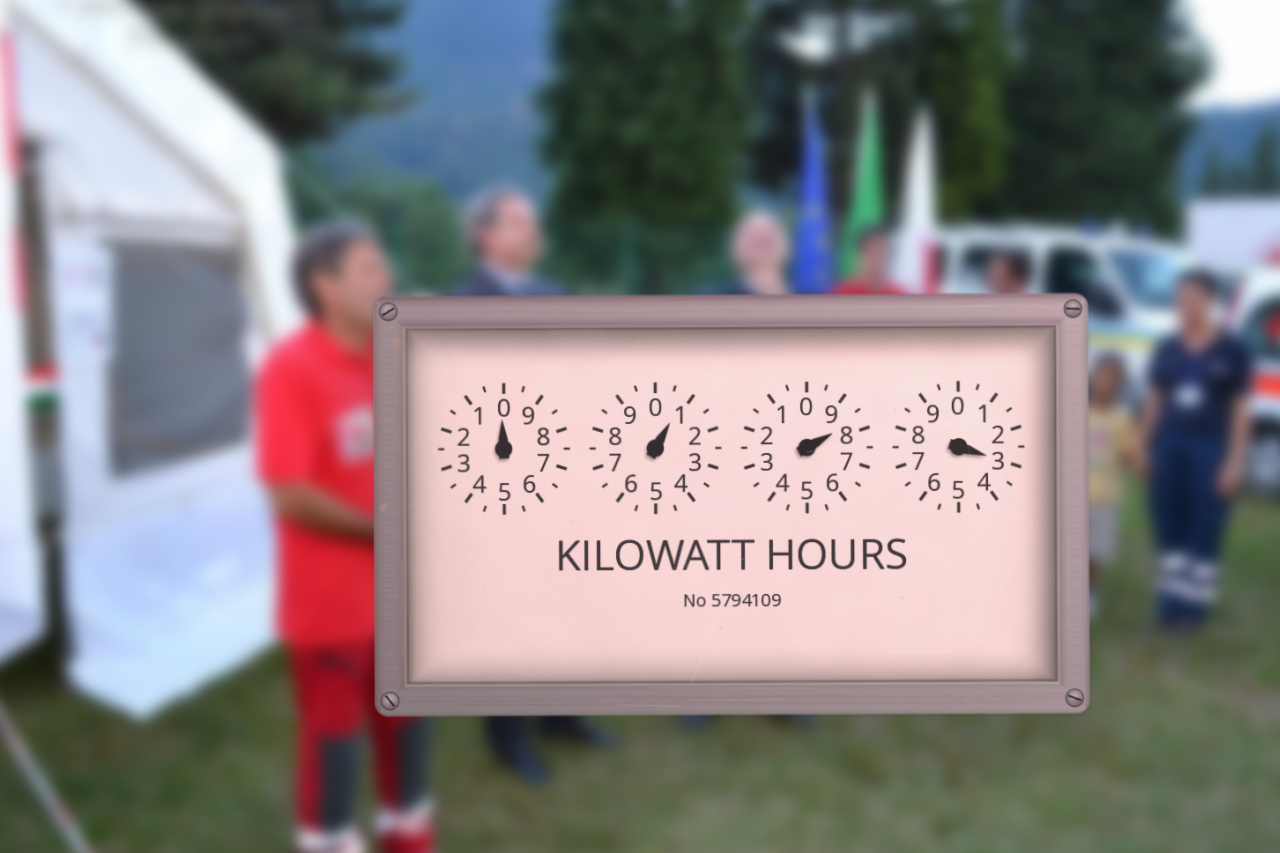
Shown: 83 kWh
